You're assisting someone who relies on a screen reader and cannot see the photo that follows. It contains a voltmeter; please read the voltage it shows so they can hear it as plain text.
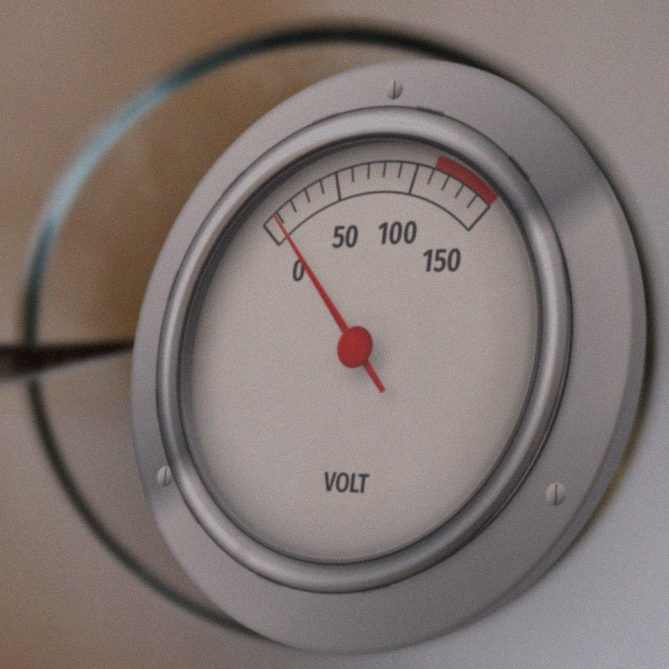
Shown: 10 V
